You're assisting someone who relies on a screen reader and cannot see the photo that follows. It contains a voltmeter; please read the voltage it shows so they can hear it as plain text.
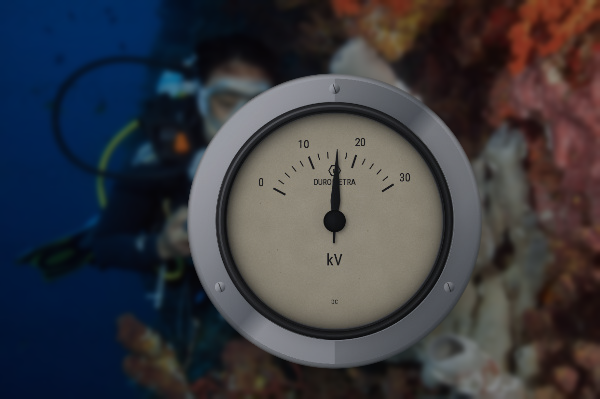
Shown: 16 kV
